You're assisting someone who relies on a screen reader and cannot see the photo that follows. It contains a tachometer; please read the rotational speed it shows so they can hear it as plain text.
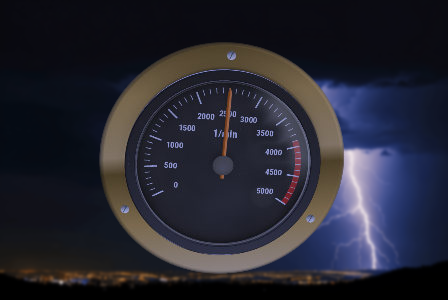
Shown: 2500 rpm
